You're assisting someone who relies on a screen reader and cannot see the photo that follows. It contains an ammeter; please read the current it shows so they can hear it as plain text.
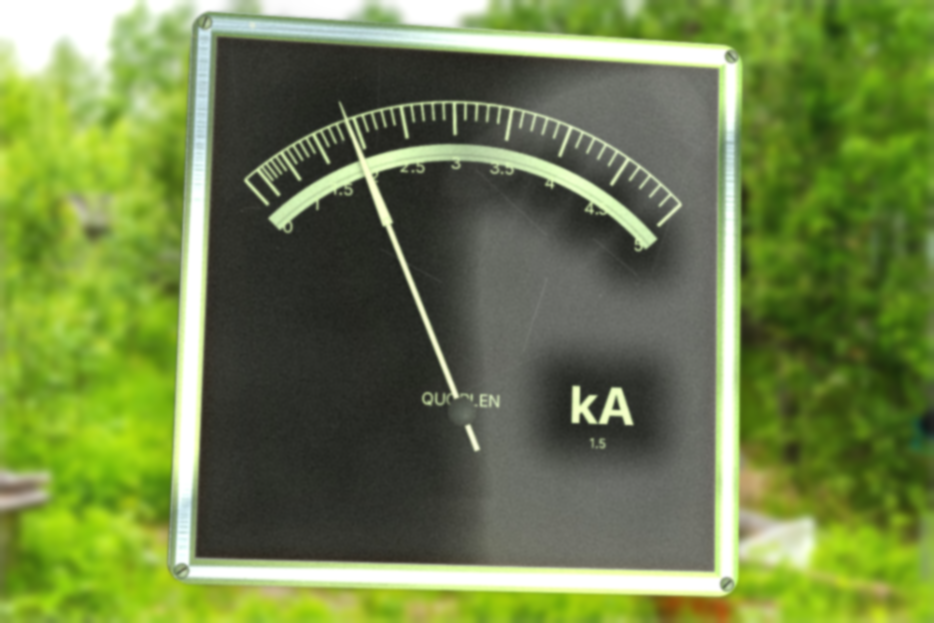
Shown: 1.9 kA
